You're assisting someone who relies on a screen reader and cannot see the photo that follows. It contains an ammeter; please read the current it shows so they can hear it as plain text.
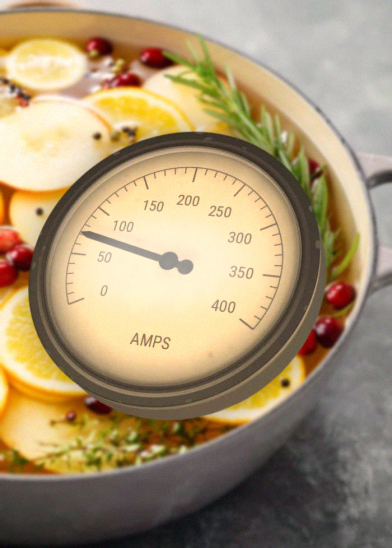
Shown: 70 A
